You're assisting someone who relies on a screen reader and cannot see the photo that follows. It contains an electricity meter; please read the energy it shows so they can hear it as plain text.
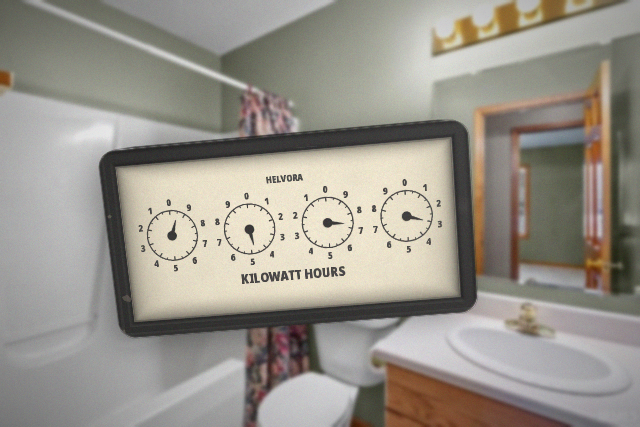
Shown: 9473 kWh
